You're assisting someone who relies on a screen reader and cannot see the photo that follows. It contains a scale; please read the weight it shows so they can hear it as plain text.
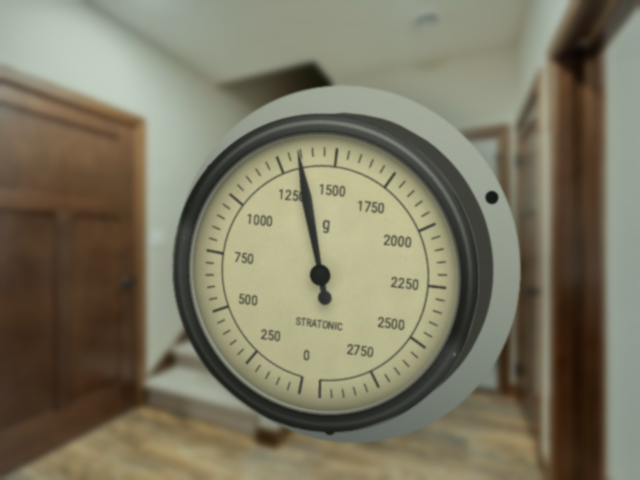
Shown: 1350 g
